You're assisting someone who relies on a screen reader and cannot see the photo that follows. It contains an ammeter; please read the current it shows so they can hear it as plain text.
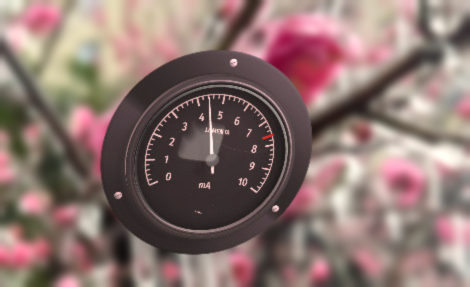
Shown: 4.4 mA
